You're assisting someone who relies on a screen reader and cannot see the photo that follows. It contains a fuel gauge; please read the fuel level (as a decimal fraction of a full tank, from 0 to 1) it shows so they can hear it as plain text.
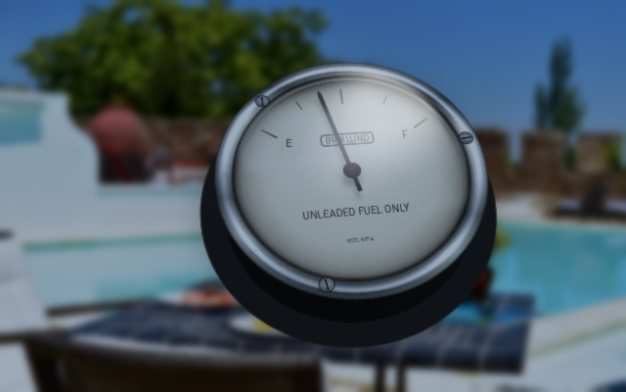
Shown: 0.375
